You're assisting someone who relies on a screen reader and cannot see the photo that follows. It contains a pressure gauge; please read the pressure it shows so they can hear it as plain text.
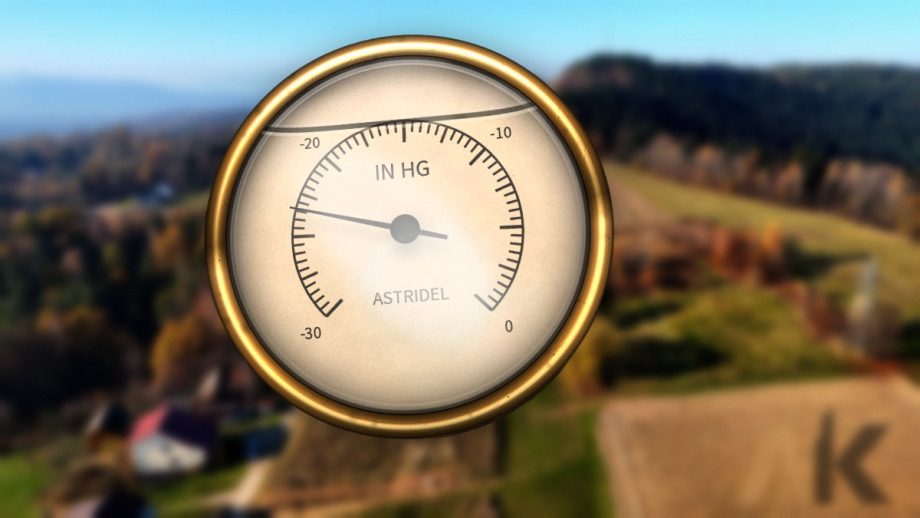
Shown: -23.5 inHg
